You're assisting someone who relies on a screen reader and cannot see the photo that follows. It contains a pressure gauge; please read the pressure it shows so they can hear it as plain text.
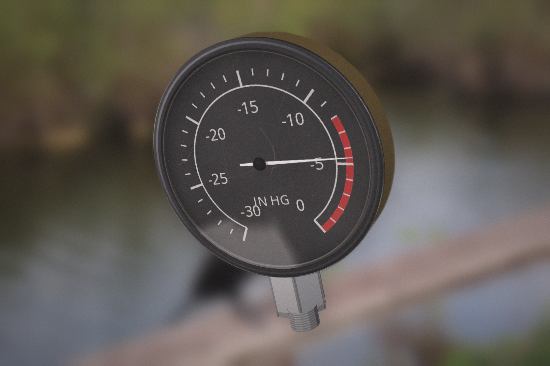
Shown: -5.5 inHg
